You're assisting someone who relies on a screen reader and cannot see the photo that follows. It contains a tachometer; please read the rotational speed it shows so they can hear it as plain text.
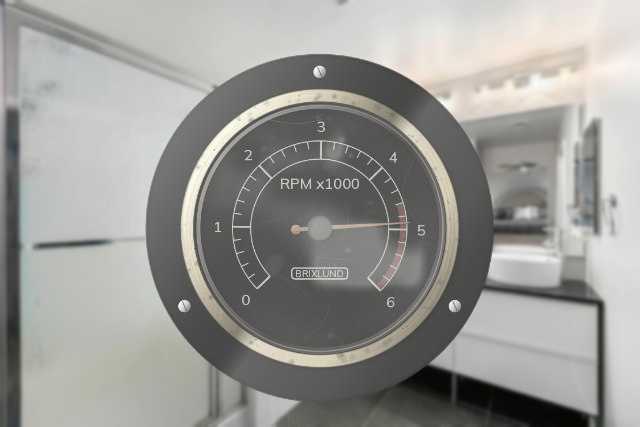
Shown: 4900 rpm
